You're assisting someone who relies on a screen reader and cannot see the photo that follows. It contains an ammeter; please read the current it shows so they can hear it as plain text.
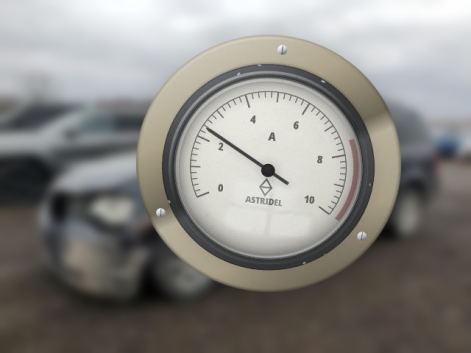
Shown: 2.4 A
